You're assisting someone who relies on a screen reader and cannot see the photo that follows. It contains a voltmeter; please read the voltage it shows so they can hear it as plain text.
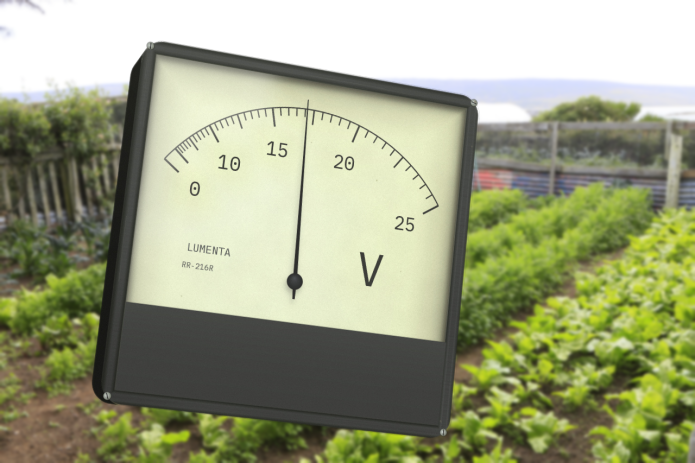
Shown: 17 V
